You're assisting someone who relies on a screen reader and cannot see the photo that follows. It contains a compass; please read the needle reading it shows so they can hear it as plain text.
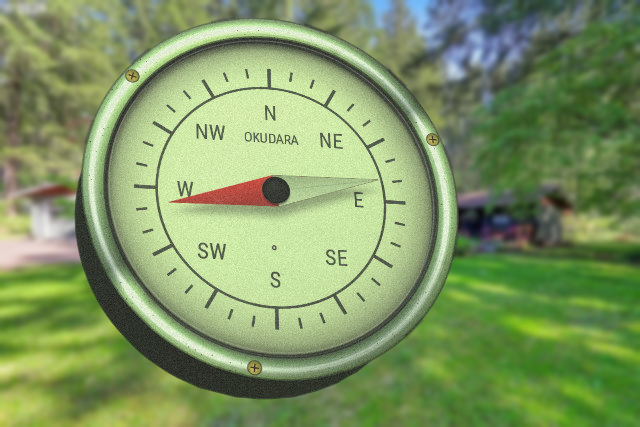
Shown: 260 °
